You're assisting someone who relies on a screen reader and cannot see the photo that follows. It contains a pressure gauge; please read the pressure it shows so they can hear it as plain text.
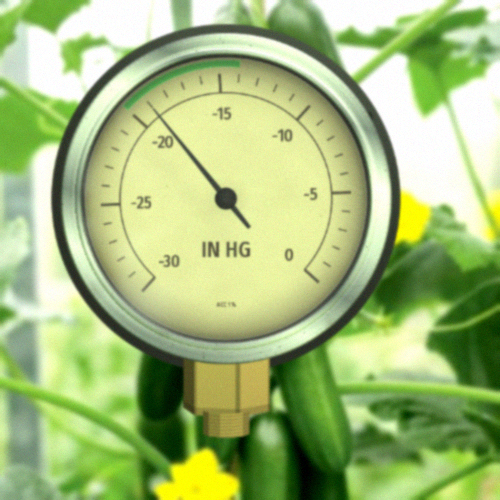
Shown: -19 inHg
